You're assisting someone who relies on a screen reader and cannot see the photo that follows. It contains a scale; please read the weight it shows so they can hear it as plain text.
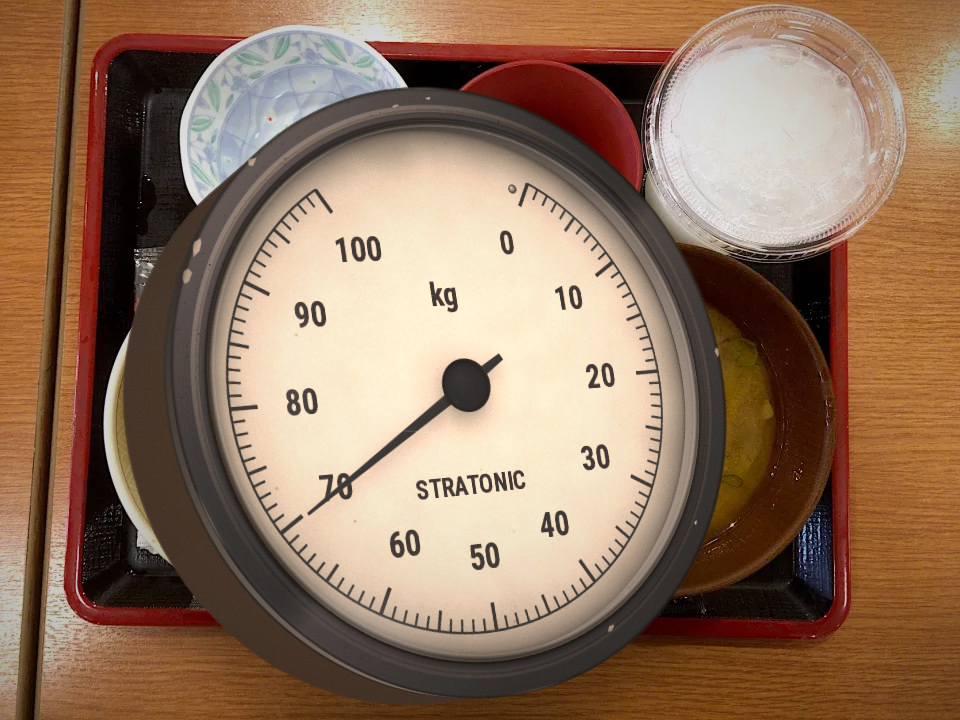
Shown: 70 kg
